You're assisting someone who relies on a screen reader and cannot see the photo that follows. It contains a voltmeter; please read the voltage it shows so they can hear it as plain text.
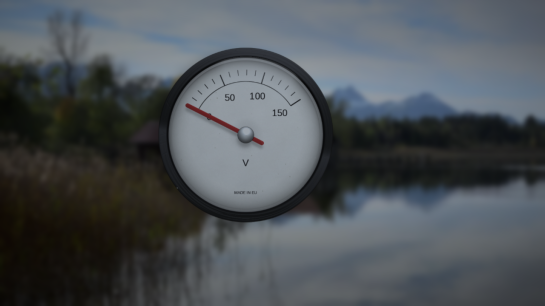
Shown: 0 V
